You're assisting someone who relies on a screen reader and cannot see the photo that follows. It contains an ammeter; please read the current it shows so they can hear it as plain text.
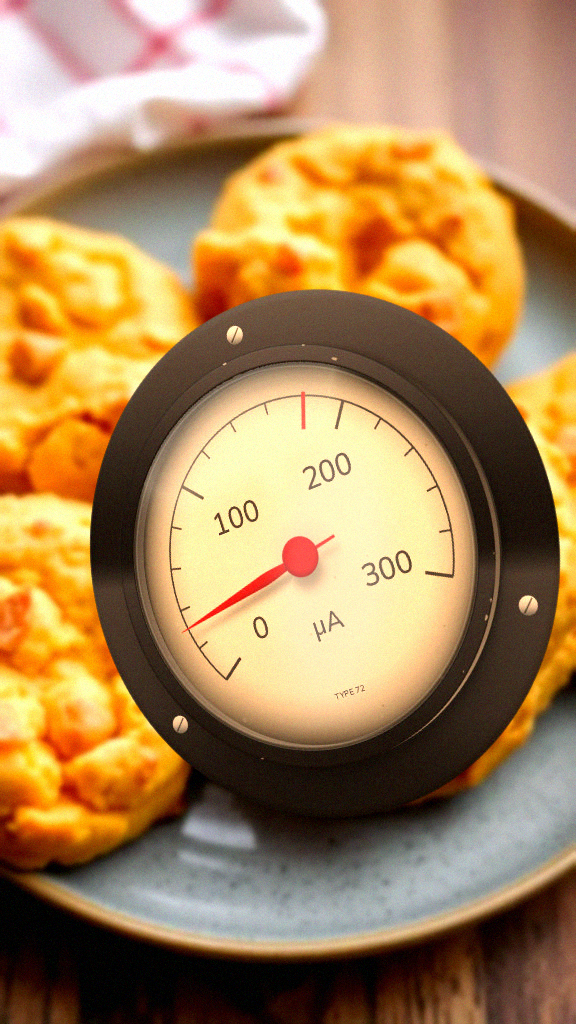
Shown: 30 µA
